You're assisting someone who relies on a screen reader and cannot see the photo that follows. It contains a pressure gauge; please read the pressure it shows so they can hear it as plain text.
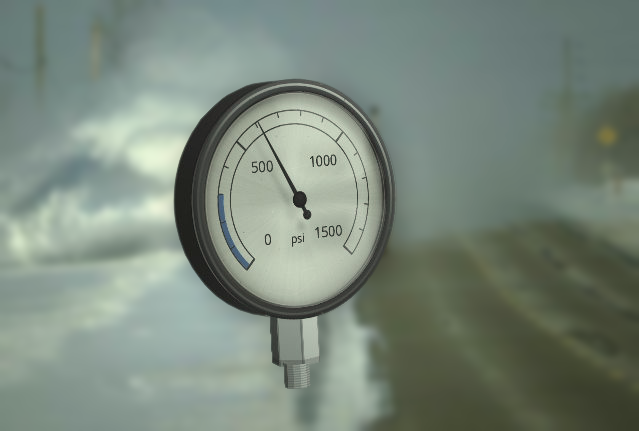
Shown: 600 psi
